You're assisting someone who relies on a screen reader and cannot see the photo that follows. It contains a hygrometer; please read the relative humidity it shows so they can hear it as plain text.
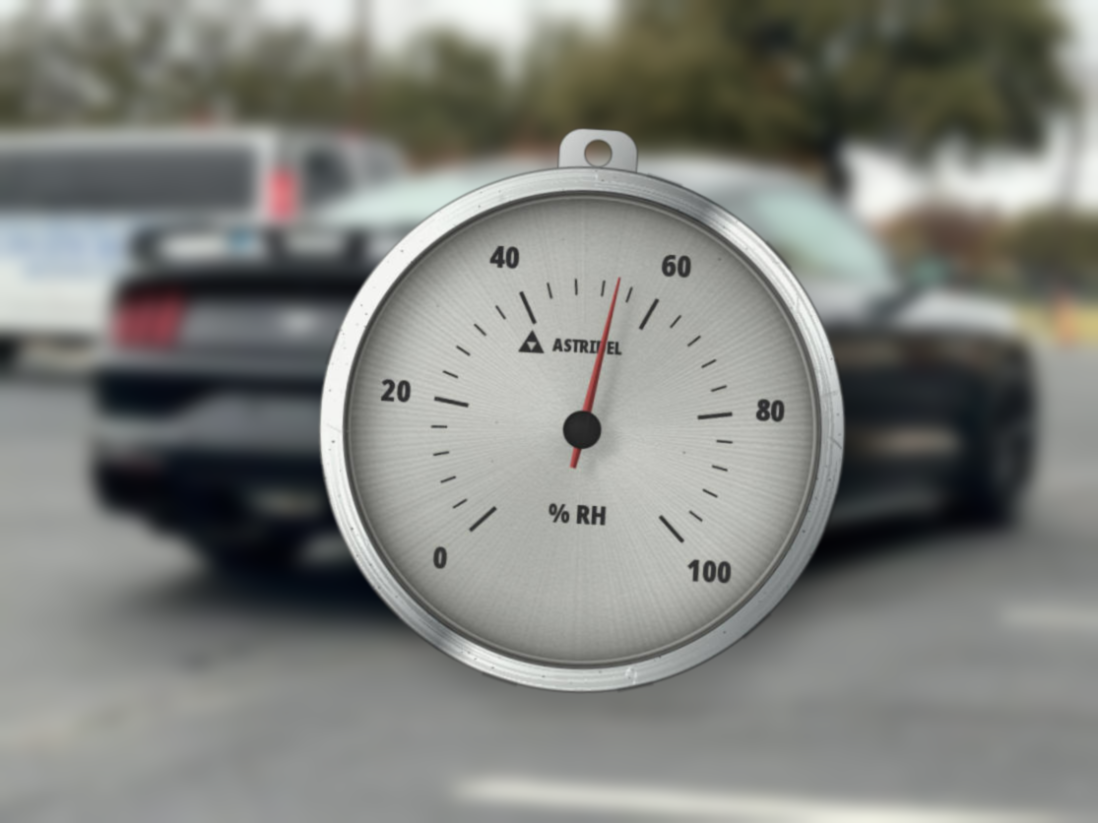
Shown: 54 %
